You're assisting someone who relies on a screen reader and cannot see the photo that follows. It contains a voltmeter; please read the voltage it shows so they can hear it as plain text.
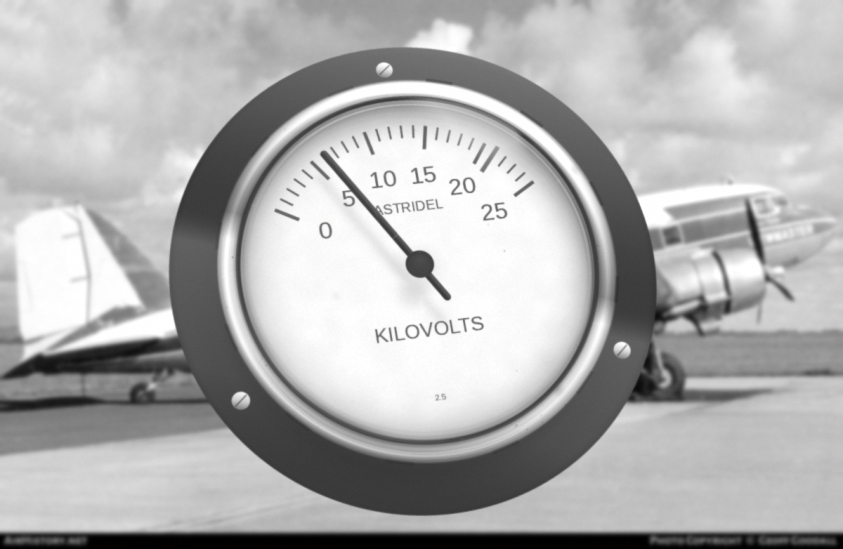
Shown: 6 kV
